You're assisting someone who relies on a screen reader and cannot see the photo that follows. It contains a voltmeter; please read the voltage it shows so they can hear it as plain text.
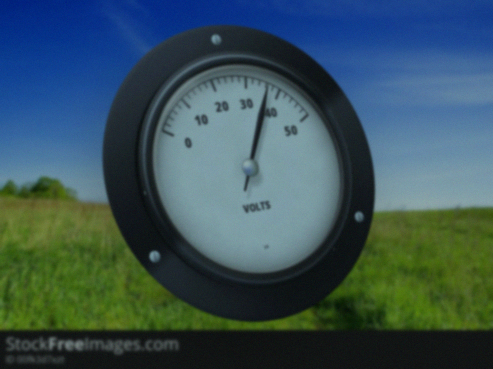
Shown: 36 V
